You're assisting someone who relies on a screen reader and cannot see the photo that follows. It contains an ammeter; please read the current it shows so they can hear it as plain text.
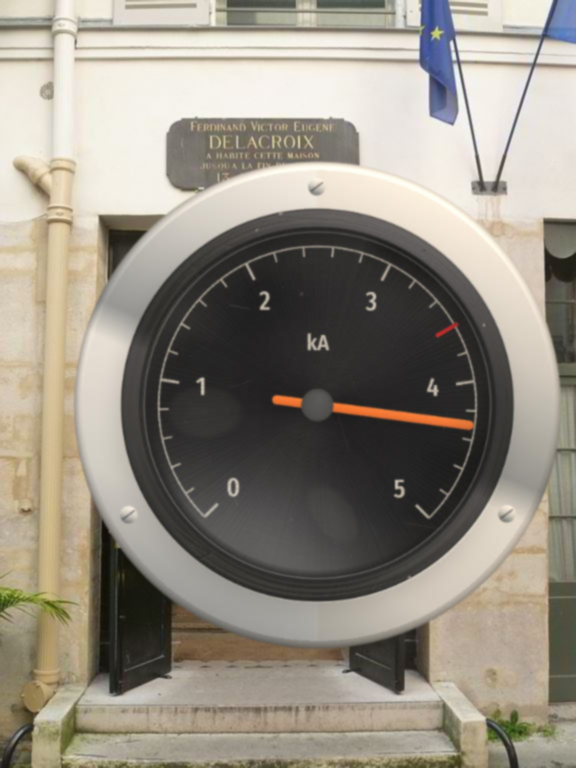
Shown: 4.3 kA
